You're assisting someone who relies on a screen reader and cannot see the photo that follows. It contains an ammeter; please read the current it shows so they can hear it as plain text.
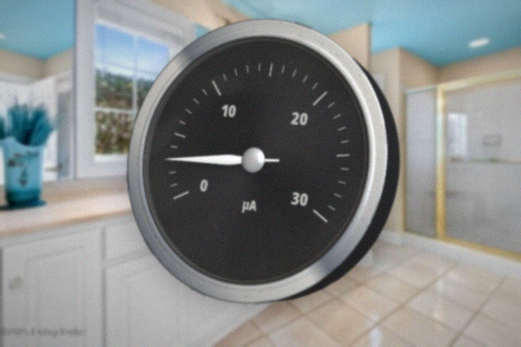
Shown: 3 µA
